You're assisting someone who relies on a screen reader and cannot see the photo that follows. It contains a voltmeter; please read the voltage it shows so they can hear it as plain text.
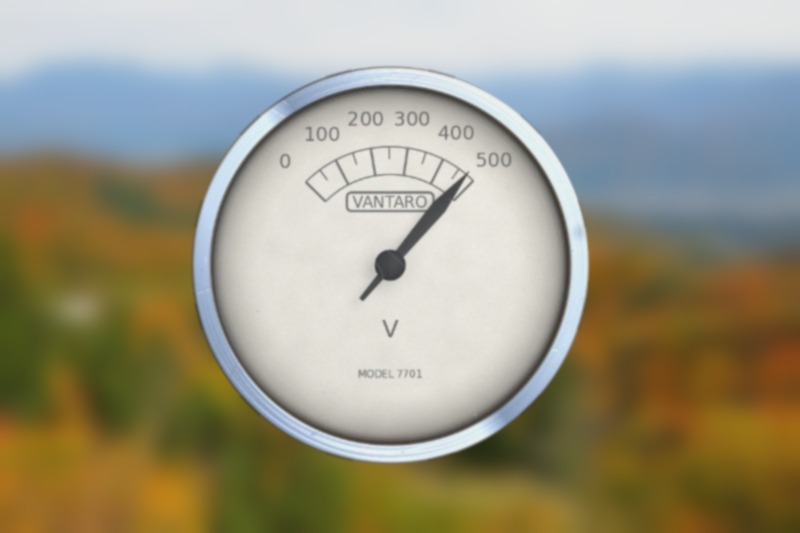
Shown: 475 V
